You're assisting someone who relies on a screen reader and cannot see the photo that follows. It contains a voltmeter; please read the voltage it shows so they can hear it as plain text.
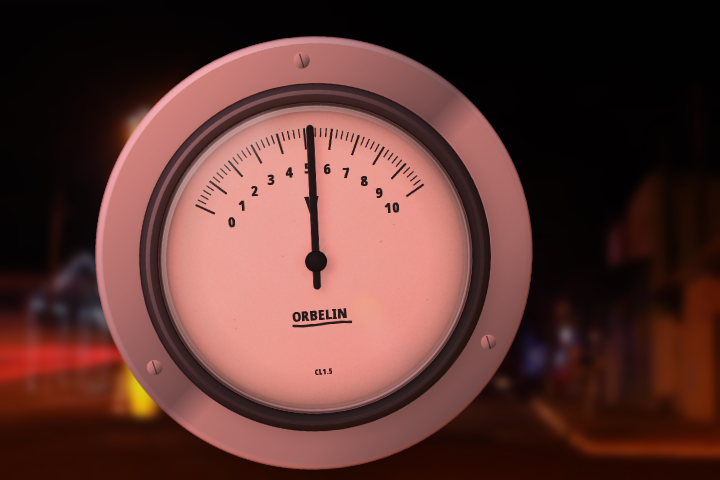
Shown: 5.2 V
